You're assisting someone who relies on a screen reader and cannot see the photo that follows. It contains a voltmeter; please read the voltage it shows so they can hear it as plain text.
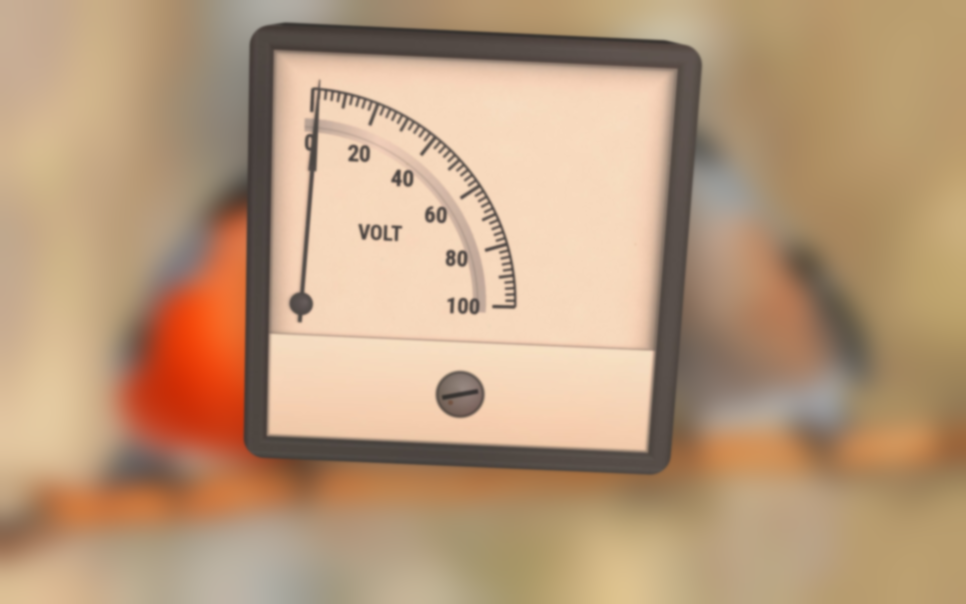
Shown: 2 V
